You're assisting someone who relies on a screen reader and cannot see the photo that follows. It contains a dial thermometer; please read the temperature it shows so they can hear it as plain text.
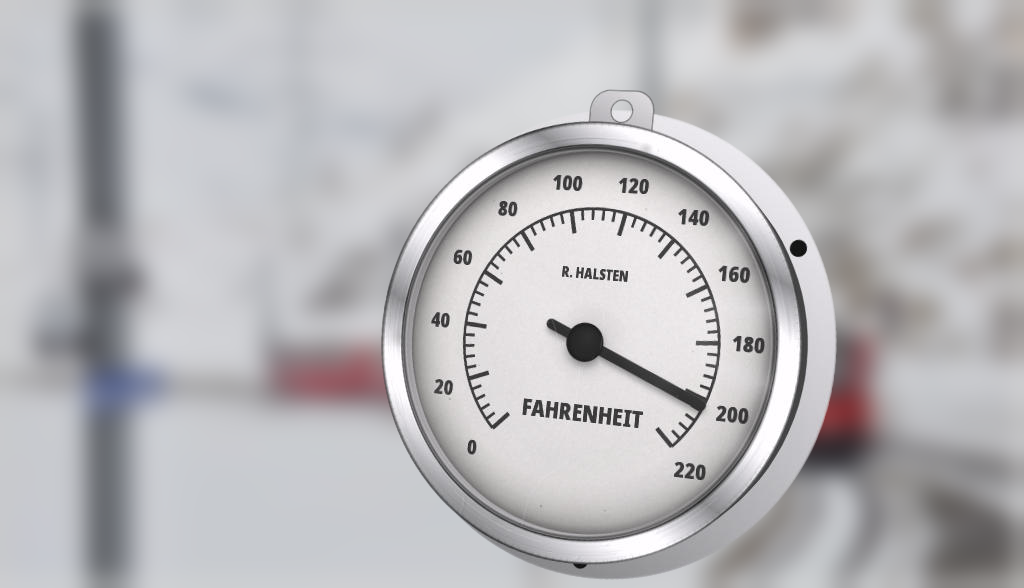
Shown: 202 °F
